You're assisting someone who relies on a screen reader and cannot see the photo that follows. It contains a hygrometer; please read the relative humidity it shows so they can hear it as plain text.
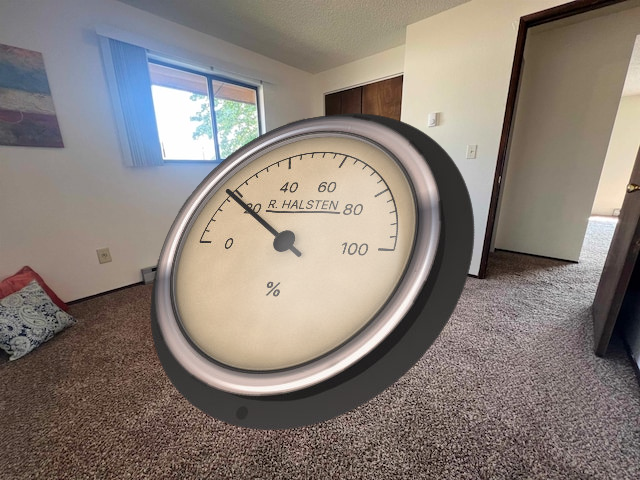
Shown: 18 %
